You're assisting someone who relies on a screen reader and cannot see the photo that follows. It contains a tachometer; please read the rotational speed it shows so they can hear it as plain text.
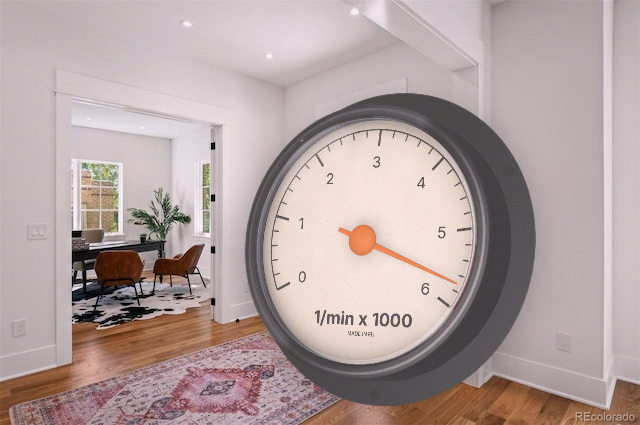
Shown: 5700 rpm
